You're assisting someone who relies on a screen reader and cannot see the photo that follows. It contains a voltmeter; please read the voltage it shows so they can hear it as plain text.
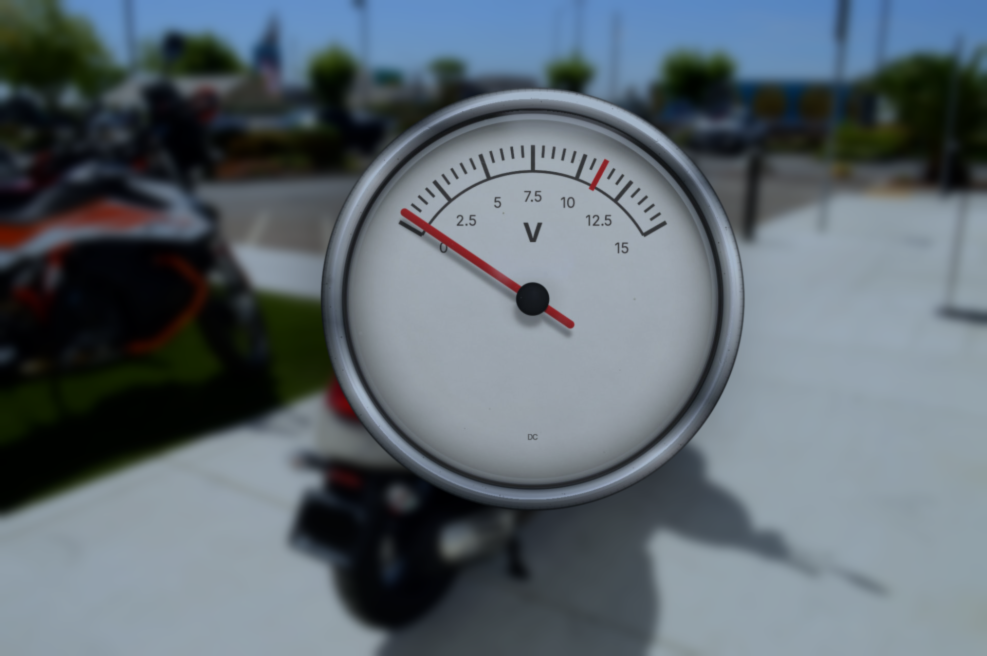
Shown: 0.5 V
